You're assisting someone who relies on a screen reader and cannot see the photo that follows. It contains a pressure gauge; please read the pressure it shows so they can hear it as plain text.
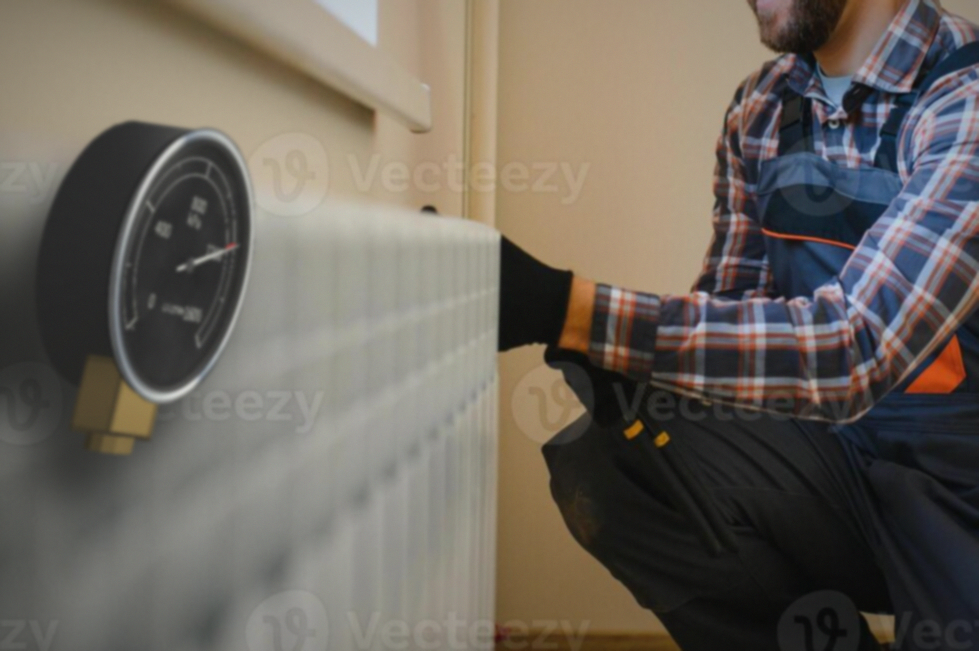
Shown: 1200 kPa
